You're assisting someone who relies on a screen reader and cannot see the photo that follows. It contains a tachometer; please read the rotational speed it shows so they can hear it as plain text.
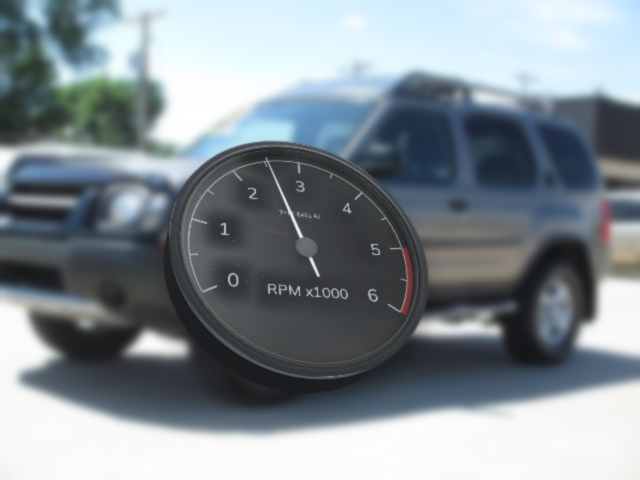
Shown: 2500 rpm
